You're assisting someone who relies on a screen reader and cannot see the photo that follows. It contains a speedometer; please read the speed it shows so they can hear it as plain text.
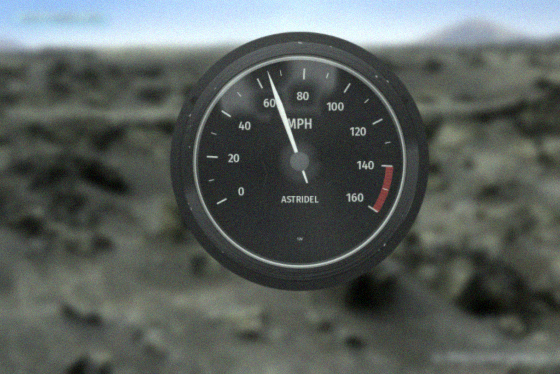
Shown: 65 mph
